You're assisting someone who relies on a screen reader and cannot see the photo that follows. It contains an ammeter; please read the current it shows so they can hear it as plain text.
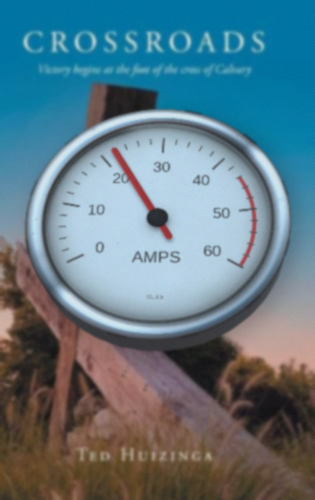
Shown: 22 A
